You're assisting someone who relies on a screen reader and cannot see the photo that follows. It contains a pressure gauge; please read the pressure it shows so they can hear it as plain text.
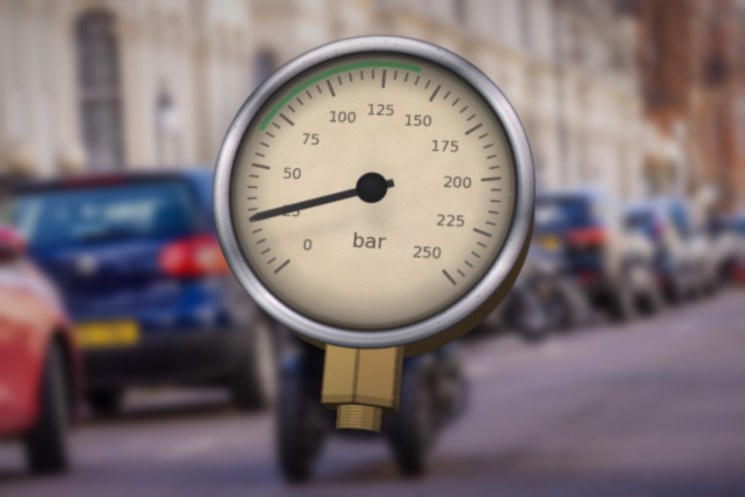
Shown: 25 bar
